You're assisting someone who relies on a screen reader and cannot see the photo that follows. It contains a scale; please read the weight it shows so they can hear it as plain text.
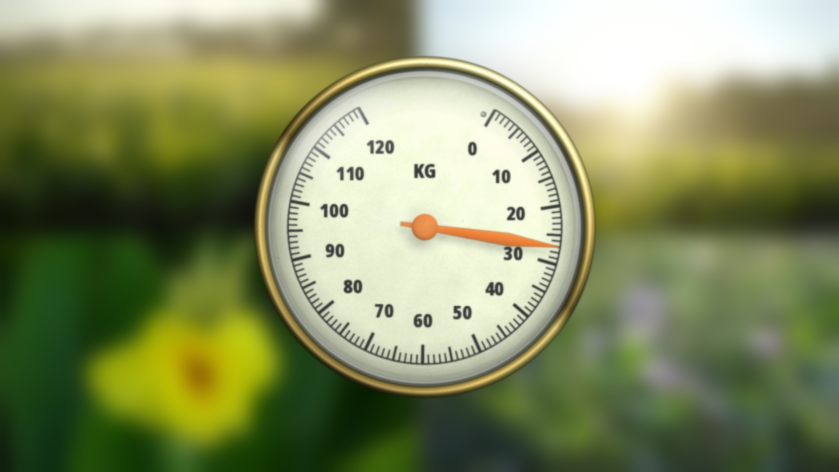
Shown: 27 kg
